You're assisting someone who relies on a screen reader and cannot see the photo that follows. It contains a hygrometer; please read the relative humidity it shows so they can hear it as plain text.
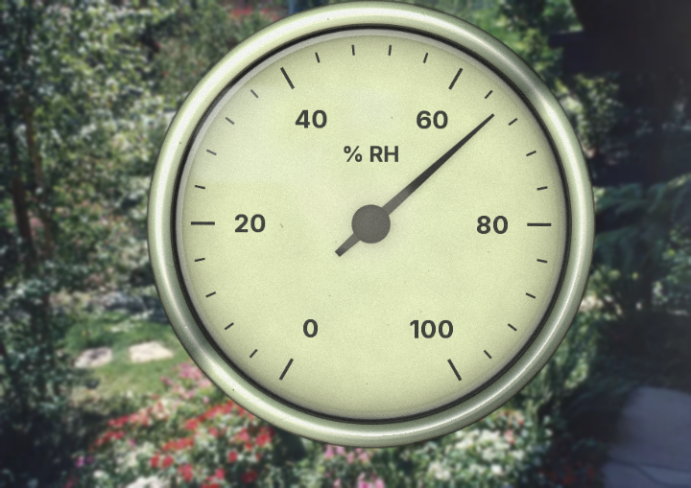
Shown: 66 %
